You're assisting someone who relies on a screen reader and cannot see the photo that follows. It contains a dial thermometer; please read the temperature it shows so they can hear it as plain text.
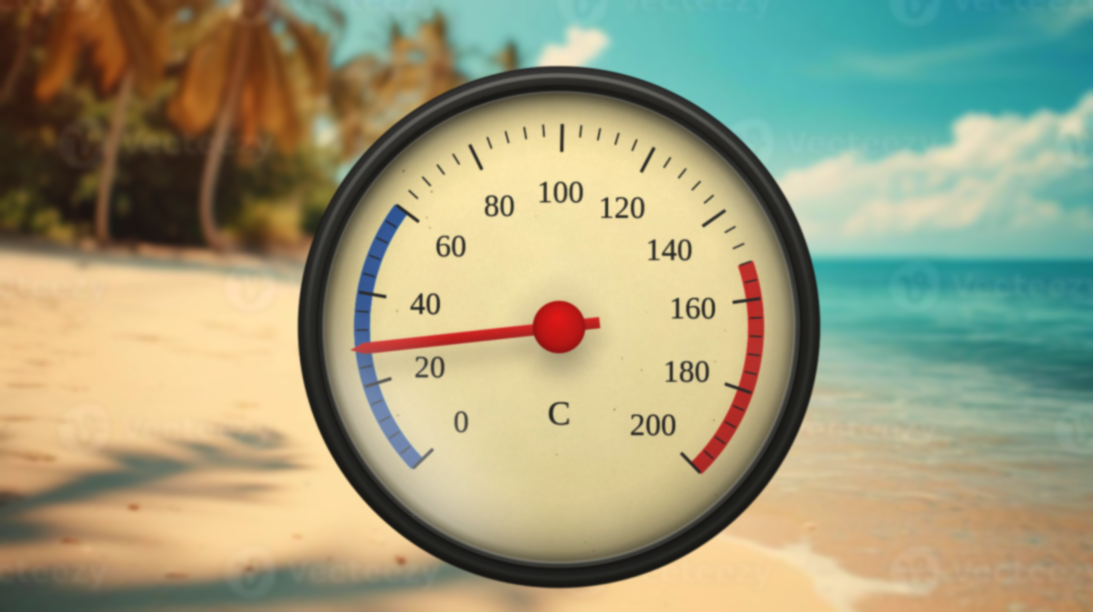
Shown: 28 °C
